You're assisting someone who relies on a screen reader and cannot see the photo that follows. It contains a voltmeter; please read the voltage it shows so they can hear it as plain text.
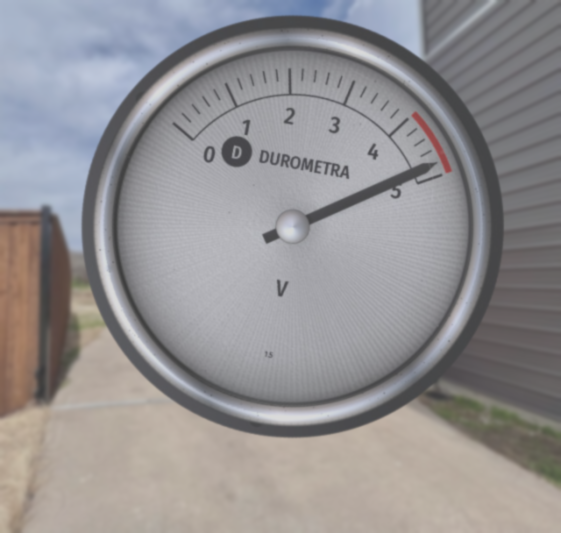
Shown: 4.8 V
